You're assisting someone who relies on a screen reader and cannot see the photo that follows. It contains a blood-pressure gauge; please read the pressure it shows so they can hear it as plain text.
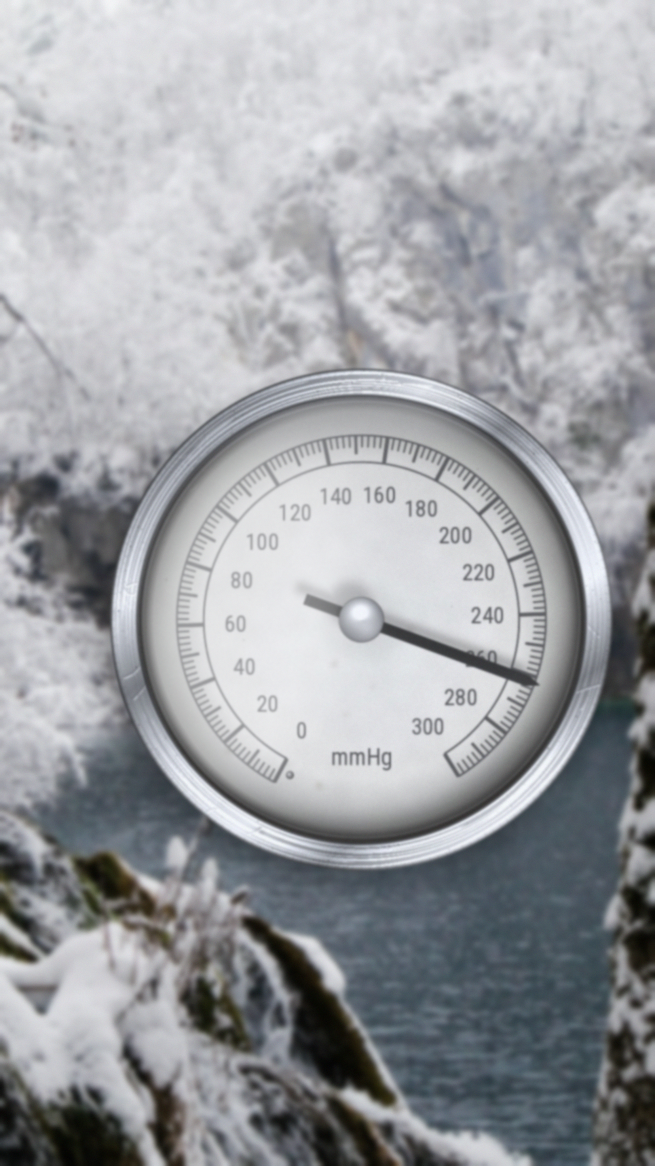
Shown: 262 mmHg
